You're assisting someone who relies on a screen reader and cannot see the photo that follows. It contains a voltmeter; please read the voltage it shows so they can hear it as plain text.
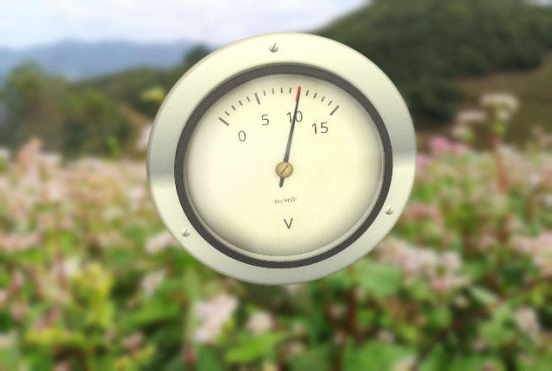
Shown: 10 V
